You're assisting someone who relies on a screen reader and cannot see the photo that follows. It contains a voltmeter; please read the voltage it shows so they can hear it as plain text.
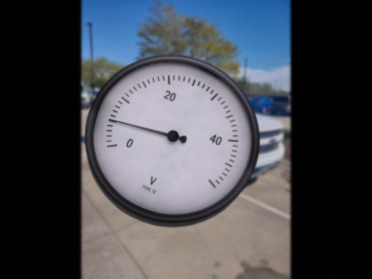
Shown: 5 V
